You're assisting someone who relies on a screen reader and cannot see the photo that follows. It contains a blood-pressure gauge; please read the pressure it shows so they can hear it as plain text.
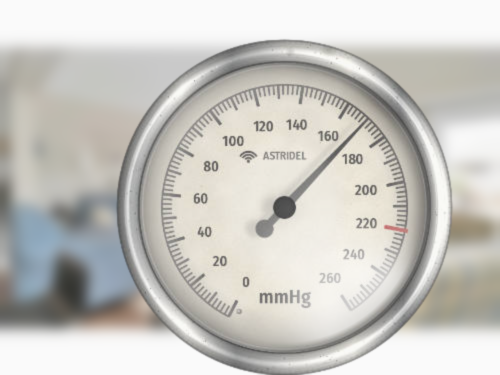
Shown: 170 mmHg
